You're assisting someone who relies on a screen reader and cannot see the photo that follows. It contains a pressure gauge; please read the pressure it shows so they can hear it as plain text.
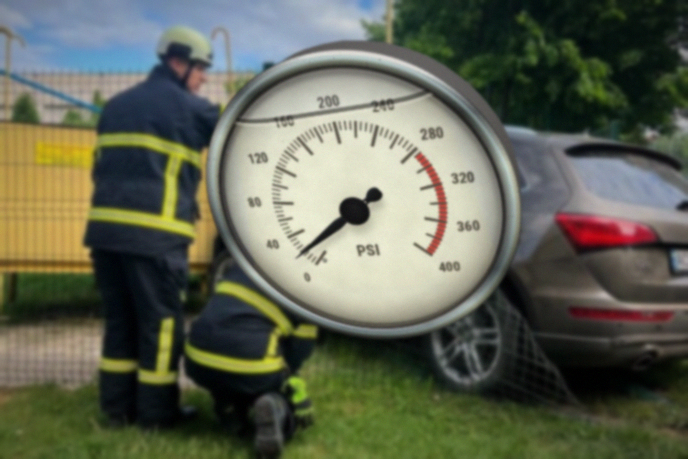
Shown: 20 psi
